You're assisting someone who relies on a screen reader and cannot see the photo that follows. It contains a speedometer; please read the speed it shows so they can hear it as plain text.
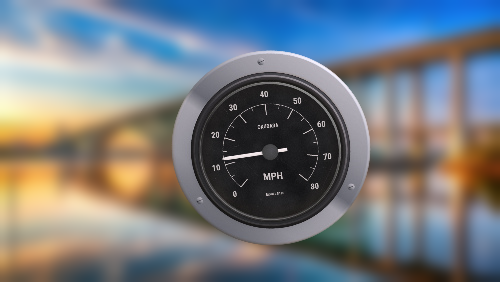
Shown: 12.5 mph
